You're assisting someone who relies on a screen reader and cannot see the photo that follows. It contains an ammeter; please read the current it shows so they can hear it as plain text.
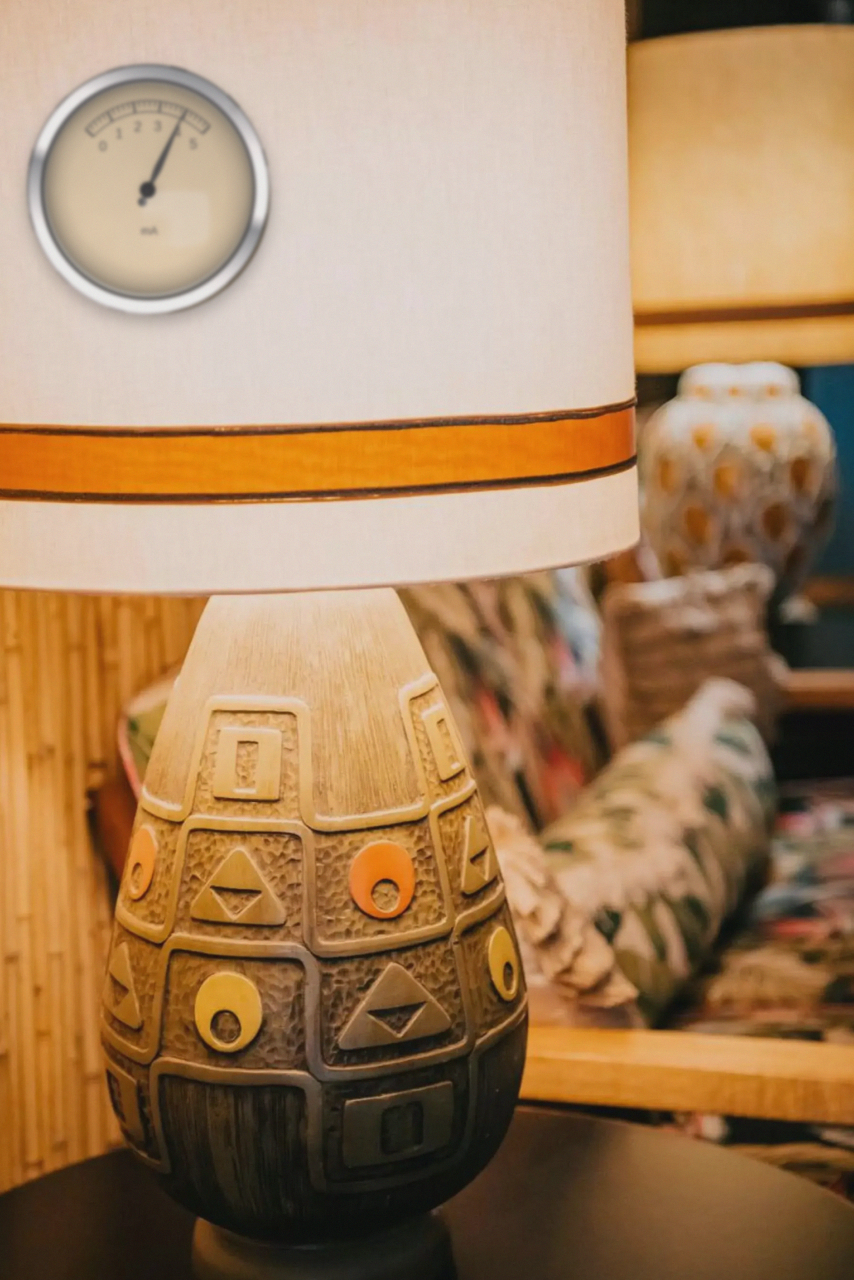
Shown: 4 mA
